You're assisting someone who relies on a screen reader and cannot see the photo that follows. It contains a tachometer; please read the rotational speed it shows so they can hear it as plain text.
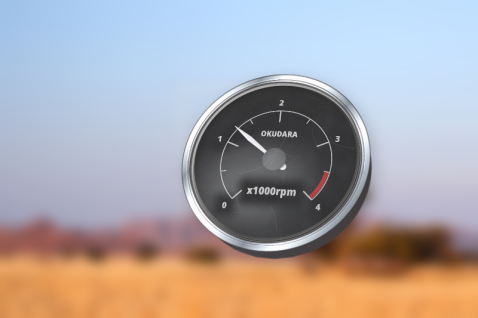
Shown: 1250 rpm
